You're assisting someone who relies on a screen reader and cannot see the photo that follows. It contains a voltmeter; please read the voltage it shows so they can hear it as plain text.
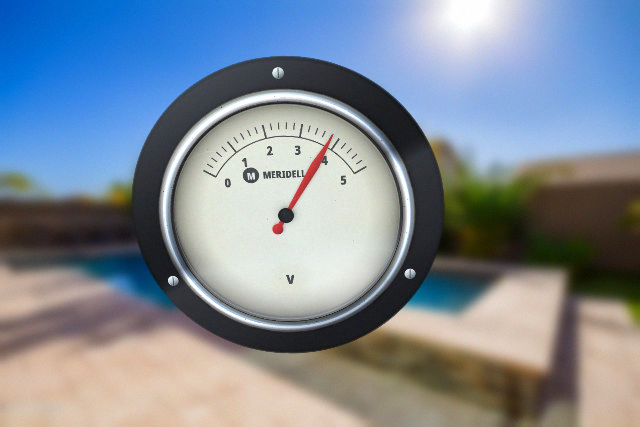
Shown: 3.8 V
